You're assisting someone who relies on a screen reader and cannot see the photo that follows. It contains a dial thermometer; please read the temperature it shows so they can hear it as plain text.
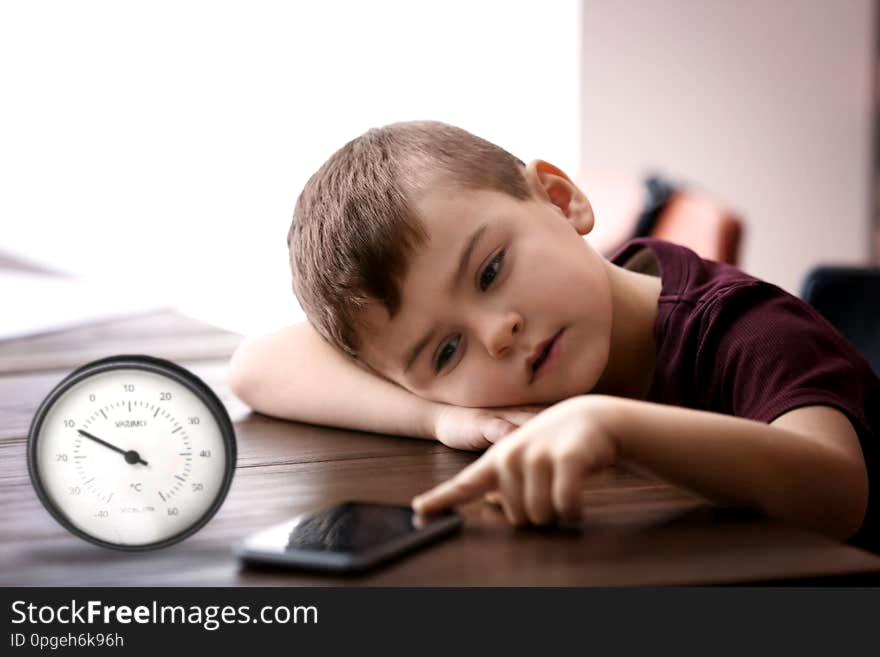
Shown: -10 °C
